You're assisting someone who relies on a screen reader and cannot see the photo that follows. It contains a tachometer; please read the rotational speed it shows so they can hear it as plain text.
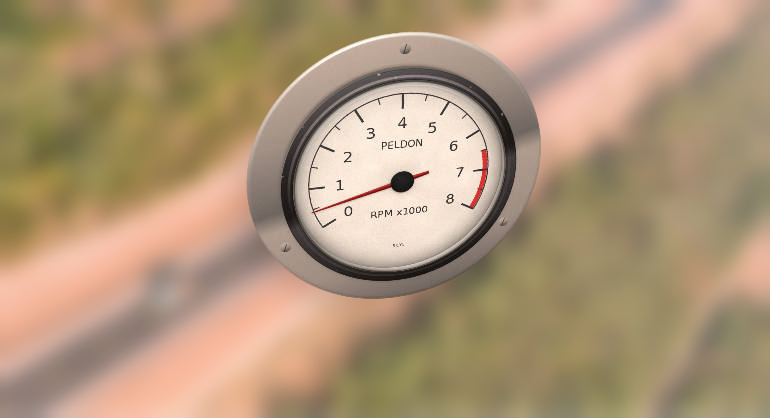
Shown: 500 rpm
